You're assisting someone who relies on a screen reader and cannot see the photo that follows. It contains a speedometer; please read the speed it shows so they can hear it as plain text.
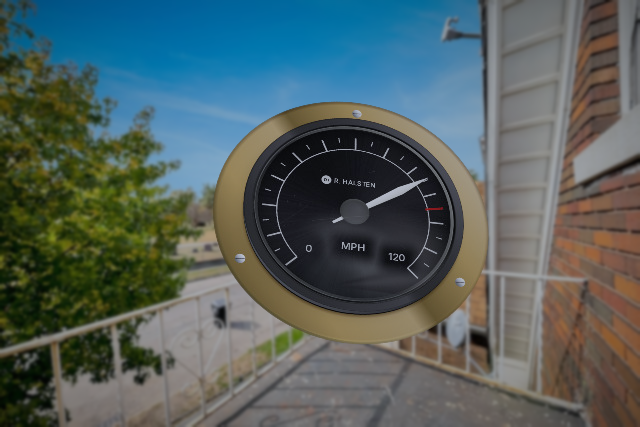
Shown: 85 mph
